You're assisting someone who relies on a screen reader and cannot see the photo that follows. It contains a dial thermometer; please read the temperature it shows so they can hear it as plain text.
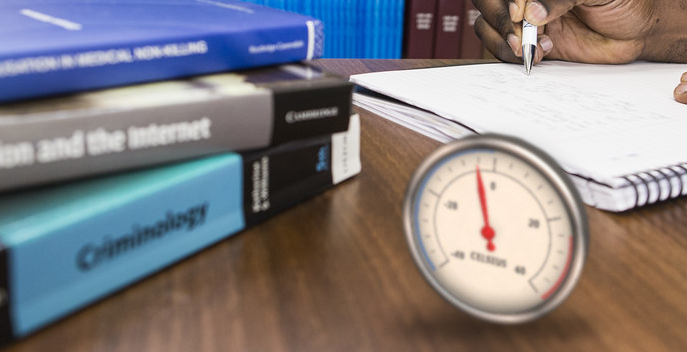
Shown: -4 °C
